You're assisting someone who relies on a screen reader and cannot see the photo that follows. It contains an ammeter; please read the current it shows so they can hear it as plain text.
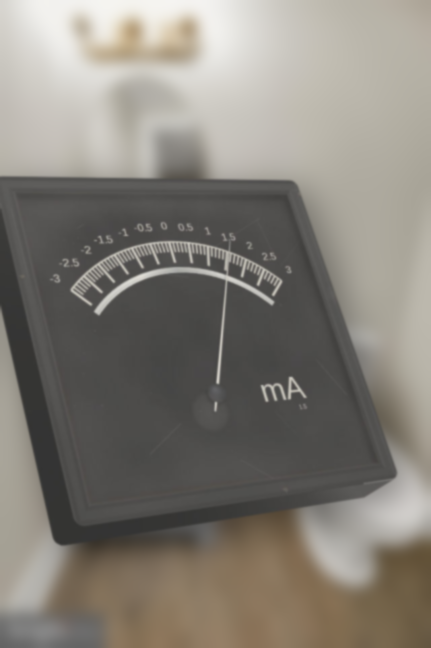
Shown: 1.5 mA
